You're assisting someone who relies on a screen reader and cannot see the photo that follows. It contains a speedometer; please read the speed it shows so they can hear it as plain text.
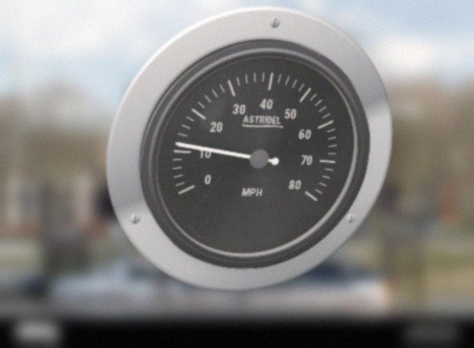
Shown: 12 mph
